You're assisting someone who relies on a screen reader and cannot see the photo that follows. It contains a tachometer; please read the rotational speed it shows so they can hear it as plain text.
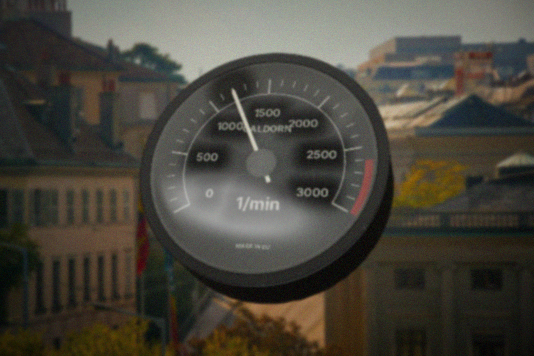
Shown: 1200 rpm
